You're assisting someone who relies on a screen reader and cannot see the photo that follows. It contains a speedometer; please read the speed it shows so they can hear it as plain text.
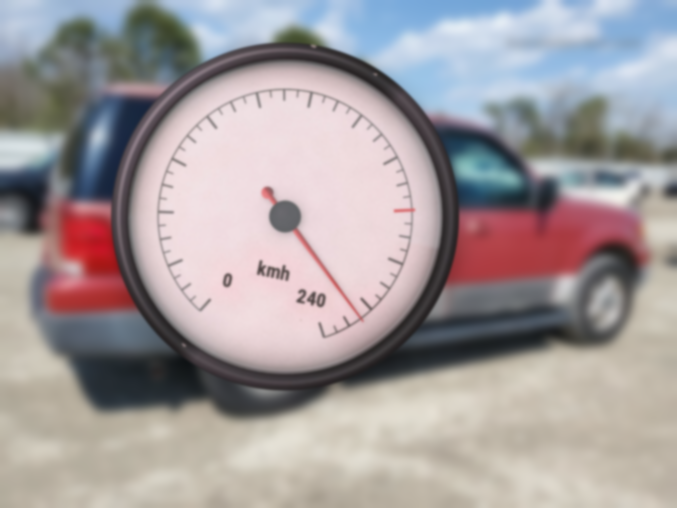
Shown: 225 km/h
